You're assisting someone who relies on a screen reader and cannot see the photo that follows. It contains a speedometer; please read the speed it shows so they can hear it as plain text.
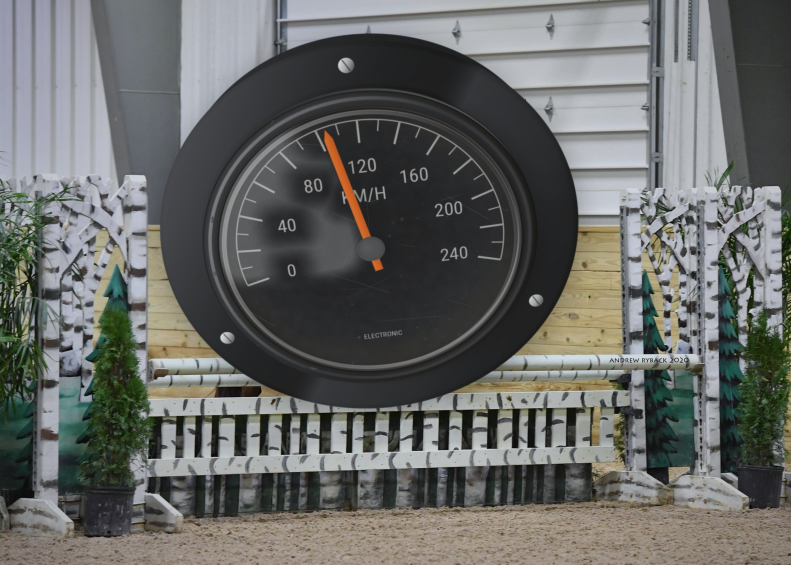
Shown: 105 km/h
